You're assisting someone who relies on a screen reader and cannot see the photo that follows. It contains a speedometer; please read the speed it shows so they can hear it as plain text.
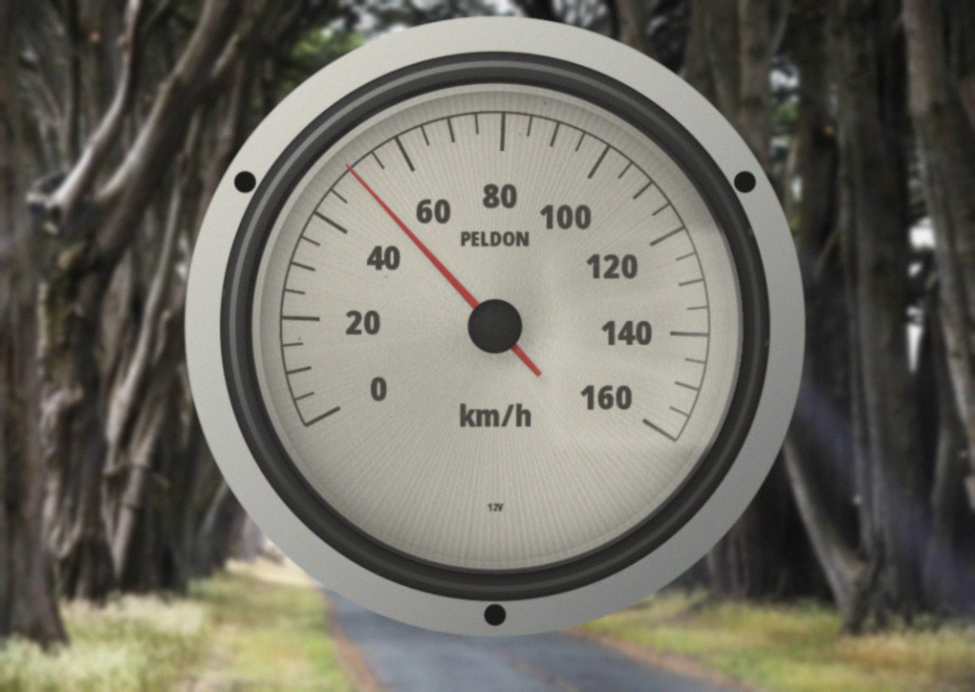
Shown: 50 km/h
